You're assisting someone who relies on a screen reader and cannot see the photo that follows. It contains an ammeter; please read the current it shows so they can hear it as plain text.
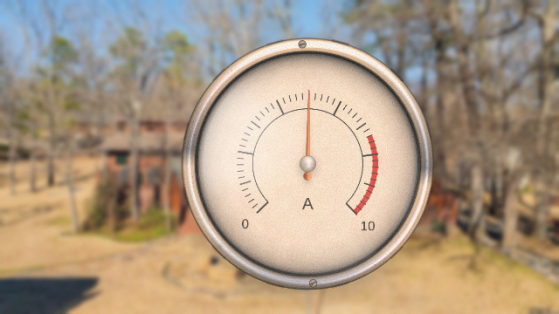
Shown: 5 A
